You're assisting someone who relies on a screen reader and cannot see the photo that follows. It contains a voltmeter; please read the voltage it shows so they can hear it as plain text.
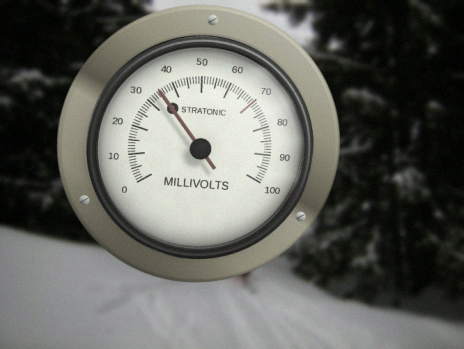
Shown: 35 mV
